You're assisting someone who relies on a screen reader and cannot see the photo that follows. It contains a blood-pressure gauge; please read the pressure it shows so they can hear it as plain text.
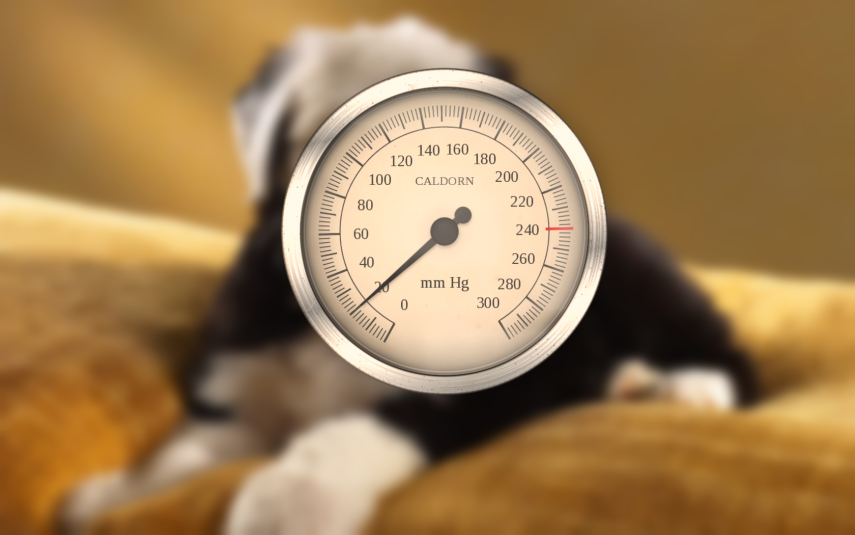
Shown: 20 mmHg
